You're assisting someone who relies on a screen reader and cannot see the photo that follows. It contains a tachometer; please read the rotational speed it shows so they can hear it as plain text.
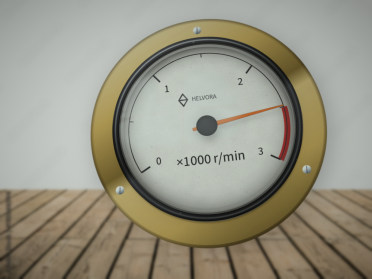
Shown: 2500 rpm
